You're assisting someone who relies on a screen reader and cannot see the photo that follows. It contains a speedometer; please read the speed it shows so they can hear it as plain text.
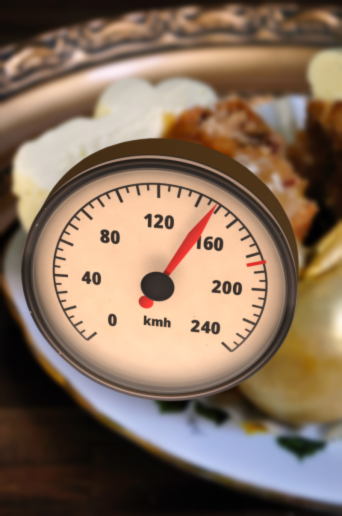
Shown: 147.5 km/h
